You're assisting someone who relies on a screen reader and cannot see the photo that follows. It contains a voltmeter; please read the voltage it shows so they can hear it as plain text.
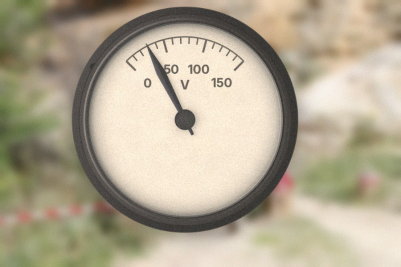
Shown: 30 V
